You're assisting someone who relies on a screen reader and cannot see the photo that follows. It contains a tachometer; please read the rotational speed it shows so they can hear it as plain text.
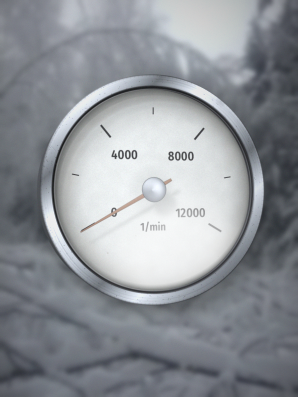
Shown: 0 rpm
